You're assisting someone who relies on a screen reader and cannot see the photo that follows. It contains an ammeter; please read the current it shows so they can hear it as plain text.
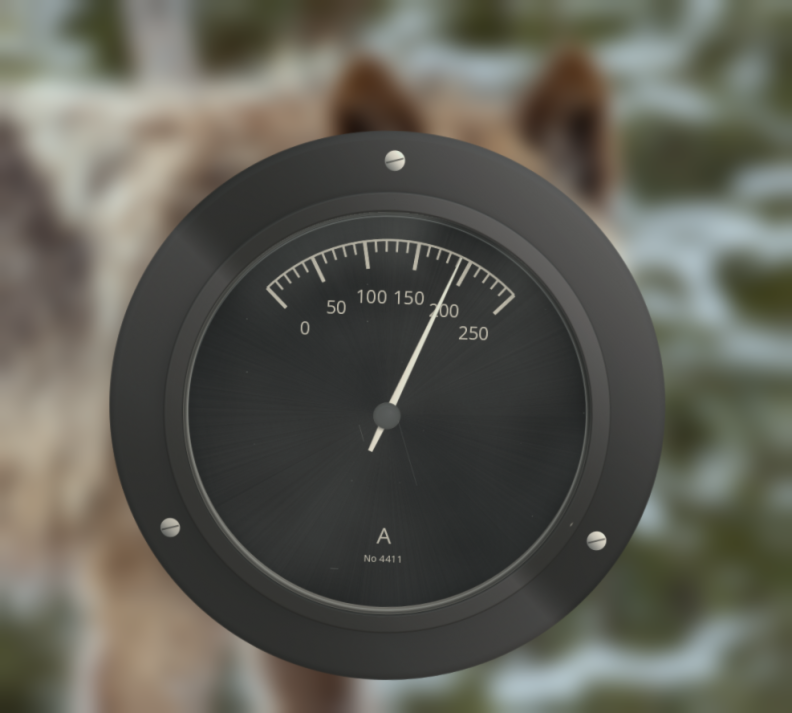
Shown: 190 A
